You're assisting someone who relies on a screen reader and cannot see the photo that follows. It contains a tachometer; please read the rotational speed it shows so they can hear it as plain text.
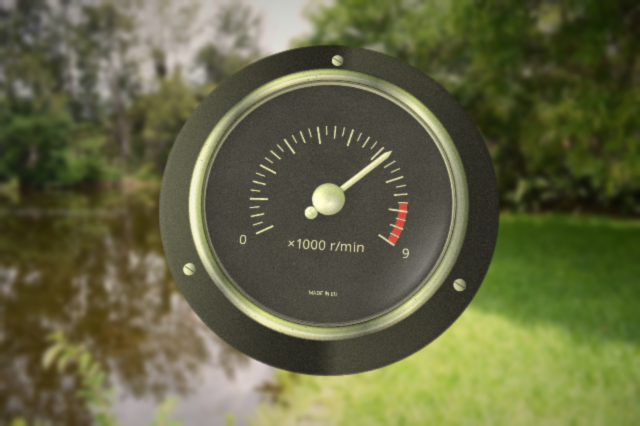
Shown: 6250 rpm
